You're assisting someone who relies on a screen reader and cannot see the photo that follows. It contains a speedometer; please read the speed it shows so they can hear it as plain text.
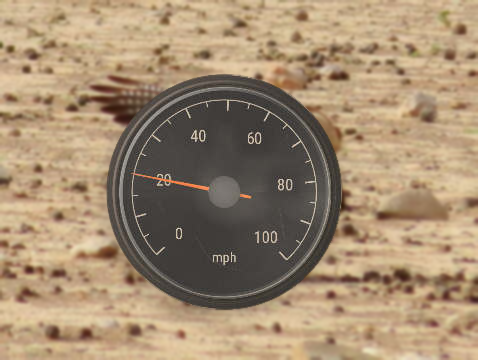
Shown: 20 mph
